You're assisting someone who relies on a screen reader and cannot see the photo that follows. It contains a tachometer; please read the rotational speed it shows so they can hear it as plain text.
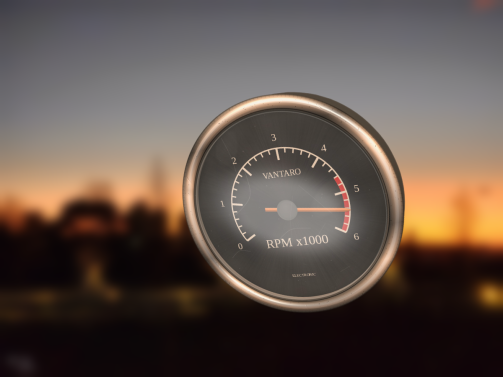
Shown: 5400 rpm
